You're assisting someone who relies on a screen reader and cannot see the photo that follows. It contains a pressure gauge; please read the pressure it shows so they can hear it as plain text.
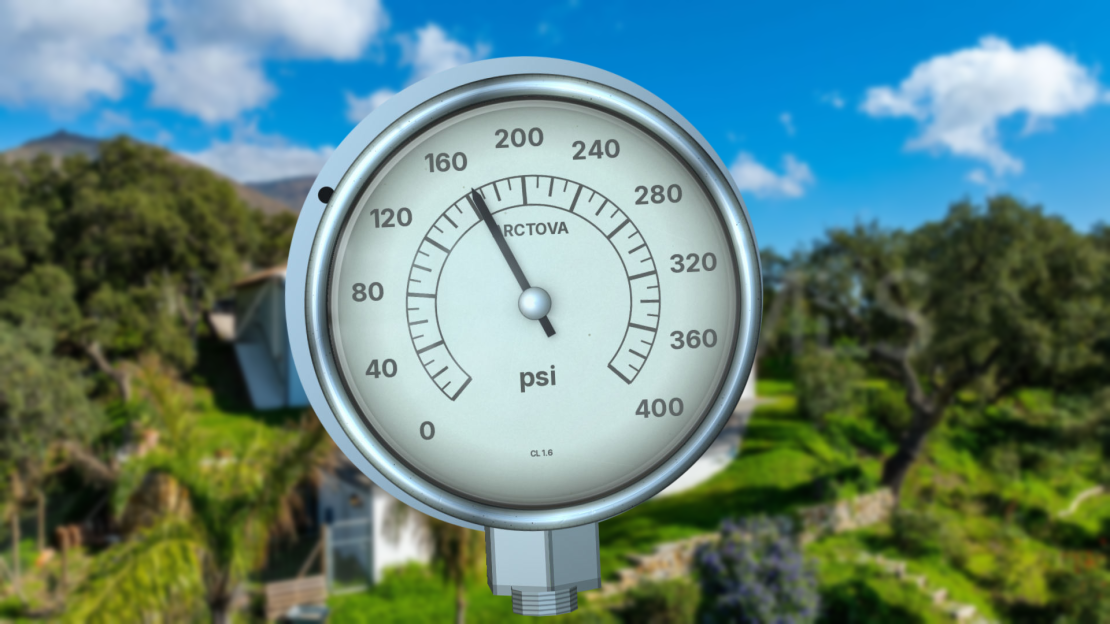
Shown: 165 psi
